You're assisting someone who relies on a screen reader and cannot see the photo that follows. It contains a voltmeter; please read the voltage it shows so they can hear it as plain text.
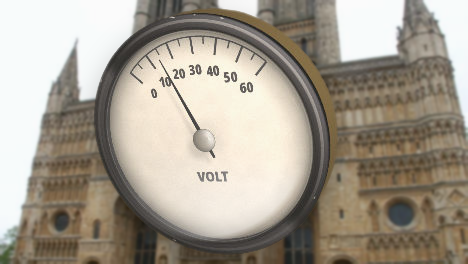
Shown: 15 V
